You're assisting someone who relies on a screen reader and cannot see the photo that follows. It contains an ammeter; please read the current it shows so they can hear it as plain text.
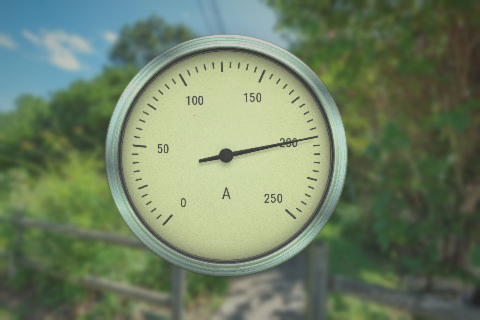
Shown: 200 A
